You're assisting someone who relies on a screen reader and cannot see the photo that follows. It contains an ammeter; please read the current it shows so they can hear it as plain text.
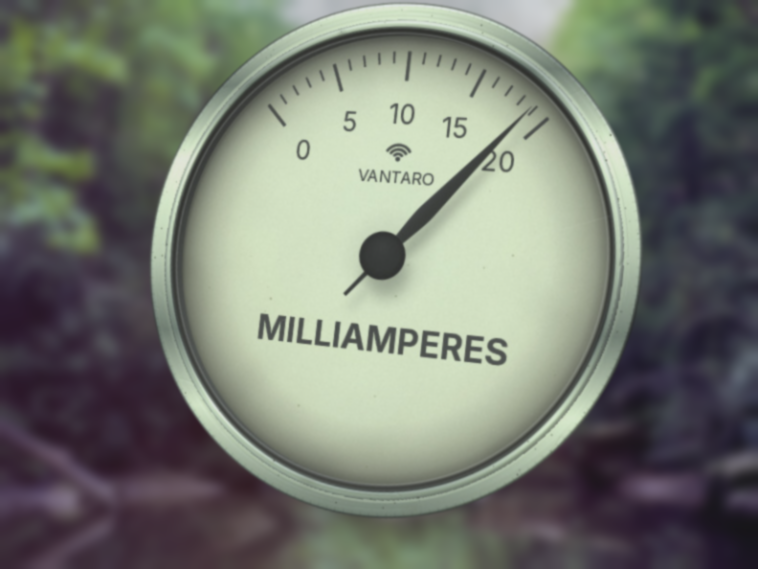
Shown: 19 mA
